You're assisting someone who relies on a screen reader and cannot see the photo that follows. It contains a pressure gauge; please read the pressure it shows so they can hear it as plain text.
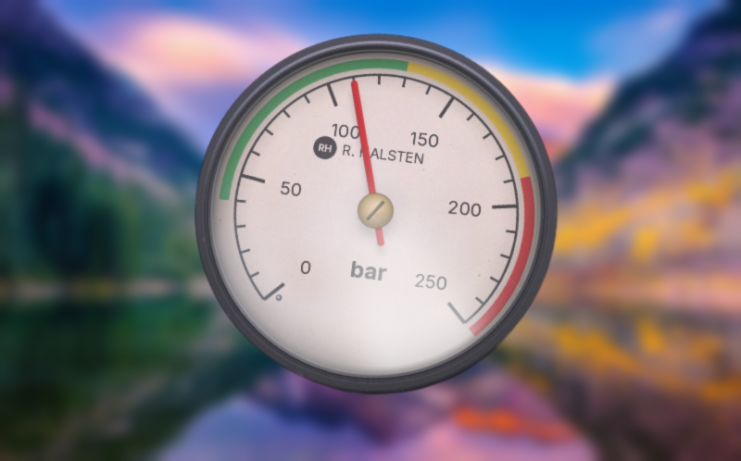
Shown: 110 bar
